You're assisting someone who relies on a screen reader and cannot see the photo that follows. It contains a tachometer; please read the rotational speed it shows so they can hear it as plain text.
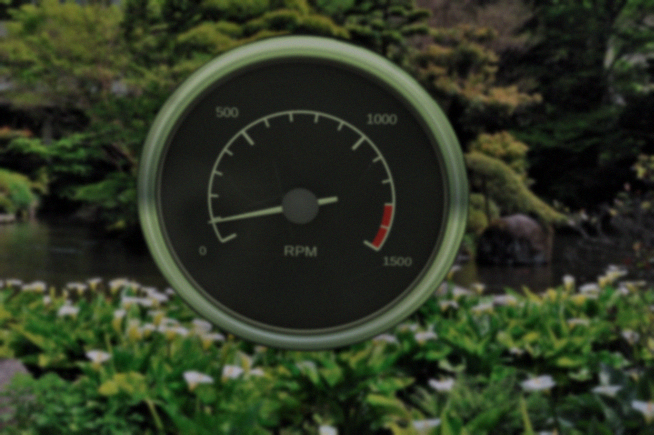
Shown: 100 rpm
